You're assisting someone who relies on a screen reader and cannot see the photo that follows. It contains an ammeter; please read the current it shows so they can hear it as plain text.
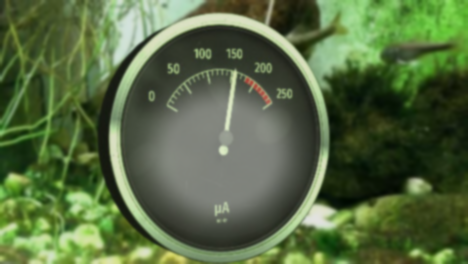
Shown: 150 µA
